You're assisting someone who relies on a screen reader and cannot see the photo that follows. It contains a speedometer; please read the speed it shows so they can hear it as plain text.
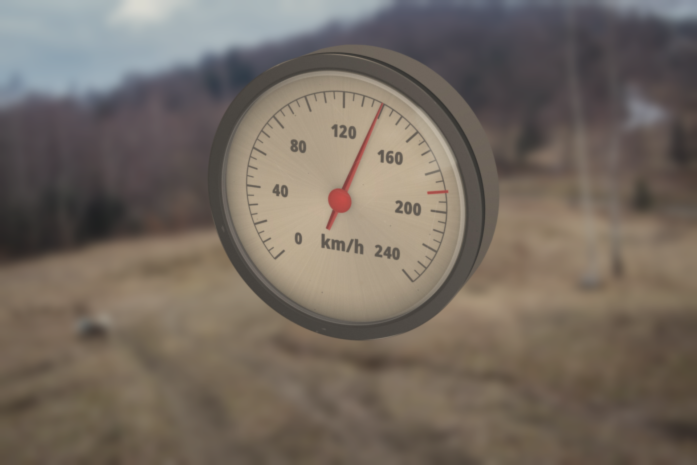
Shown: 140 km/h
